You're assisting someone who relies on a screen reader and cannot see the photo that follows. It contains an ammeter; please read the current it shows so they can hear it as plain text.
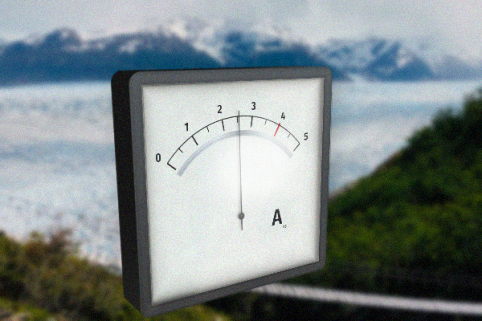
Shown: 2.5 A
